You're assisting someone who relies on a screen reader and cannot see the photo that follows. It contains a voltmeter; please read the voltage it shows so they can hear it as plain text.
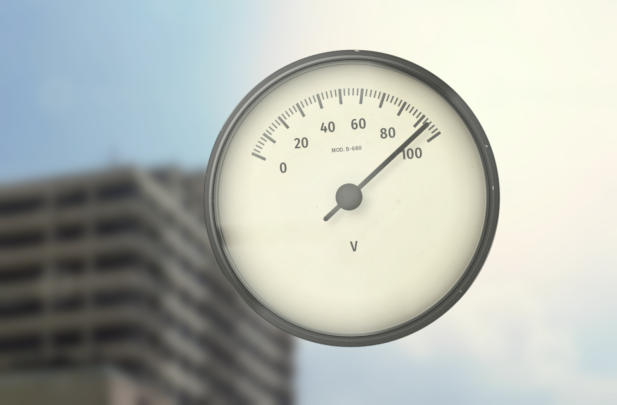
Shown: 94 V
